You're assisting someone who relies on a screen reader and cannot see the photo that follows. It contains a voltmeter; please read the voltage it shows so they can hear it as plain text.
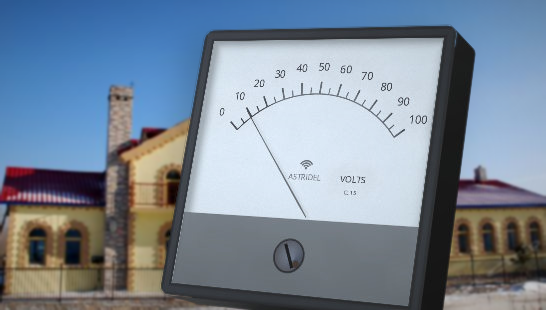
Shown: 10 V
